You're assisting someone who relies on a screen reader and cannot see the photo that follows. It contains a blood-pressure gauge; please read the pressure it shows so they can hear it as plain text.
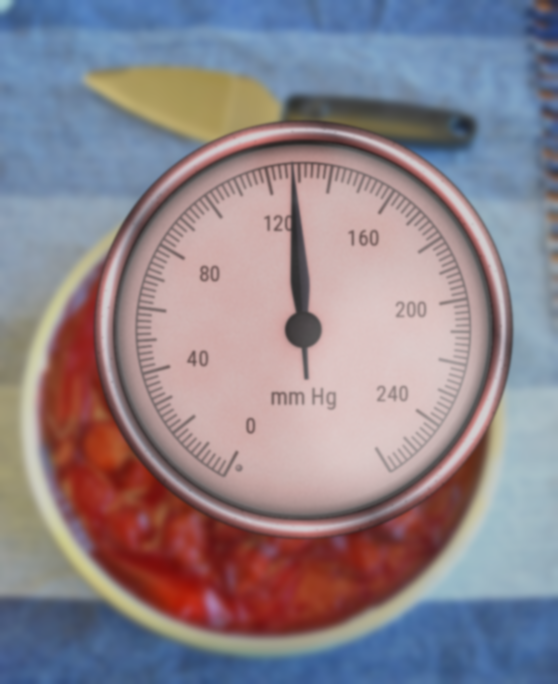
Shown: 128 mmHg
